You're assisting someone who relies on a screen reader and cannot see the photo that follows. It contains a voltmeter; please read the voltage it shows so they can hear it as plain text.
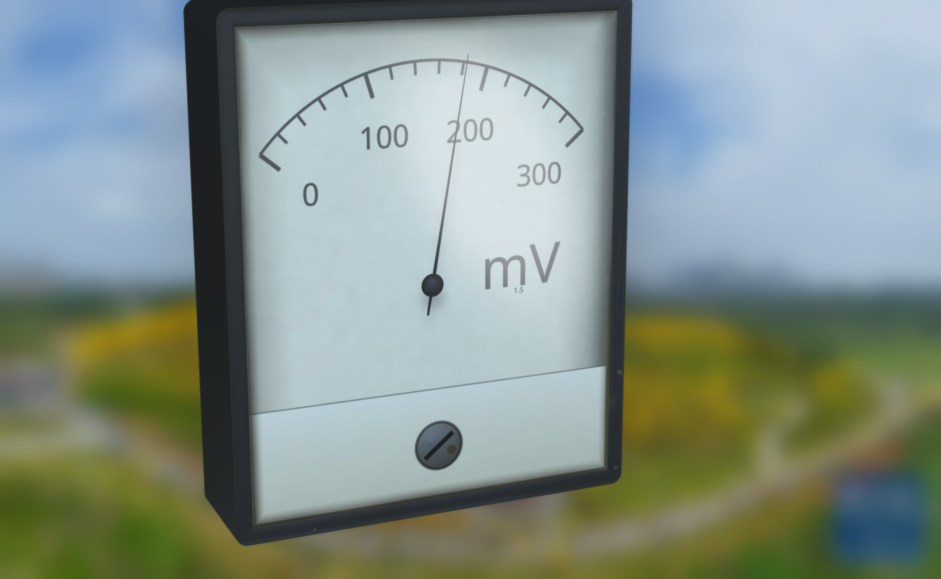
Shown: 180 mV
